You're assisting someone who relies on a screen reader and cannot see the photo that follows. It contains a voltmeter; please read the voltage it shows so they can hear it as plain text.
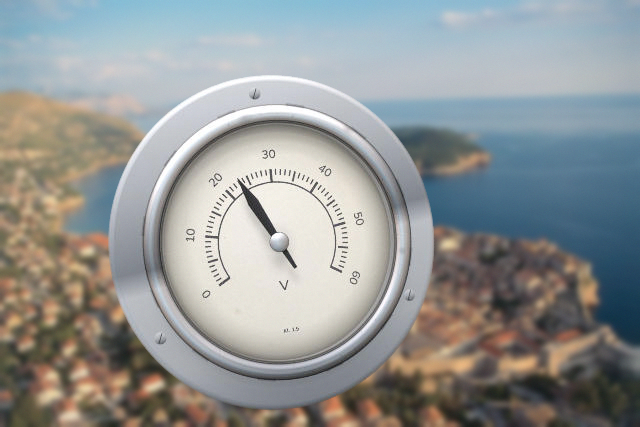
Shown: 23 V
